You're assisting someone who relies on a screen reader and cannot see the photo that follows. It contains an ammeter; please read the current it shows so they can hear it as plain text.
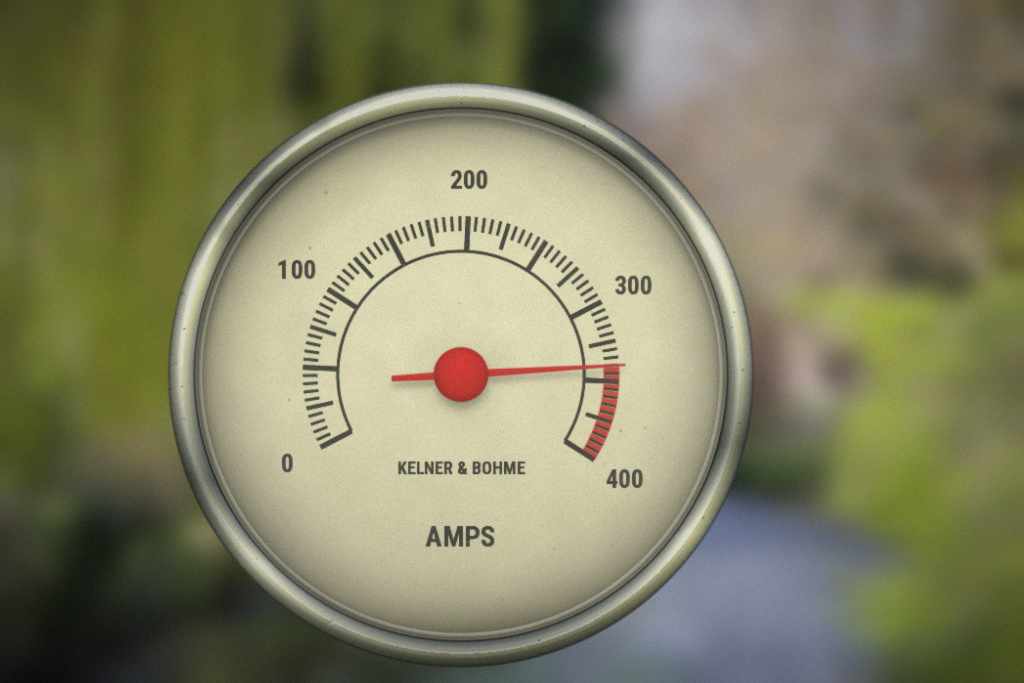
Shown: 340 A
